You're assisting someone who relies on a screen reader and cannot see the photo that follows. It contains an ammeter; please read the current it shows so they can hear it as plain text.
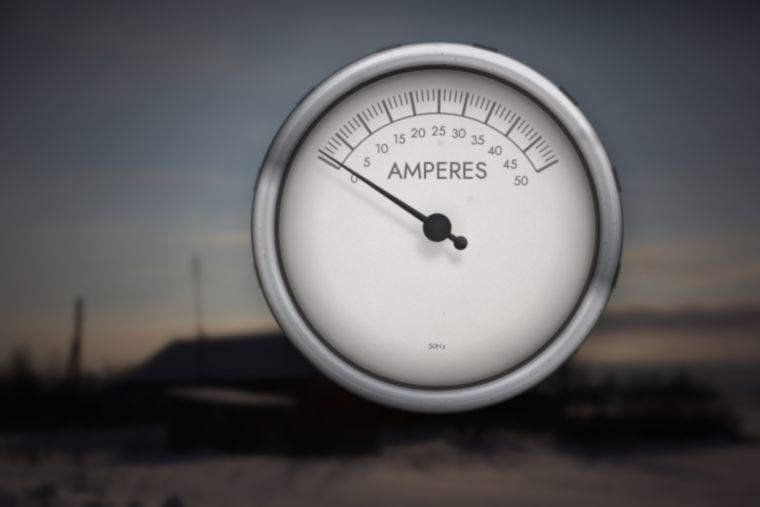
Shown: 1 A
